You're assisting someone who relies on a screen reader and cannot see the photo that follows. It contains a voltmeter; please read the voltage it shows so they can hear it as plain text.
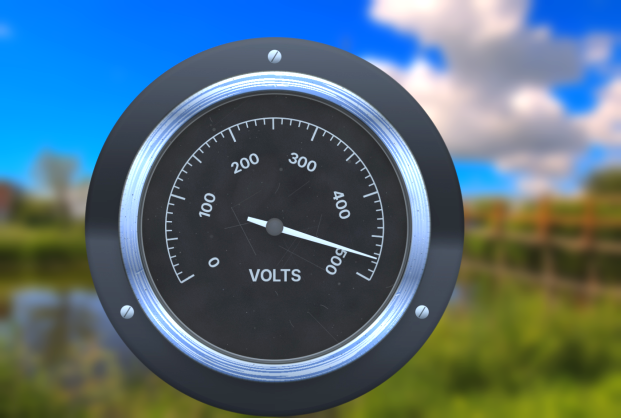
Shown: 475 V
